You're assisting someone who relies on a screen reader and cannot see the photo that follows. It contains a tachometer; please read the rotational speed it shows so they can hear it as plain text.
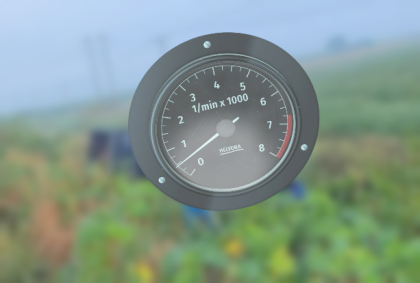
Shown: 500 rpm
